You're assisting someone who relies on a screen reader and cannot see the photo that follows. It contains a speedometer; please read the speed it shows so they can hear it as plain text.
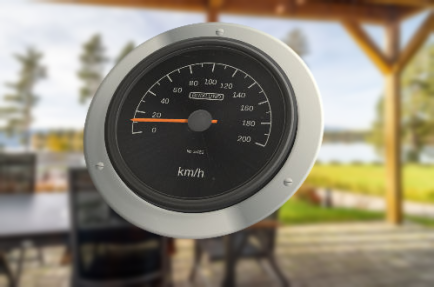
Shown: 10 km/h
